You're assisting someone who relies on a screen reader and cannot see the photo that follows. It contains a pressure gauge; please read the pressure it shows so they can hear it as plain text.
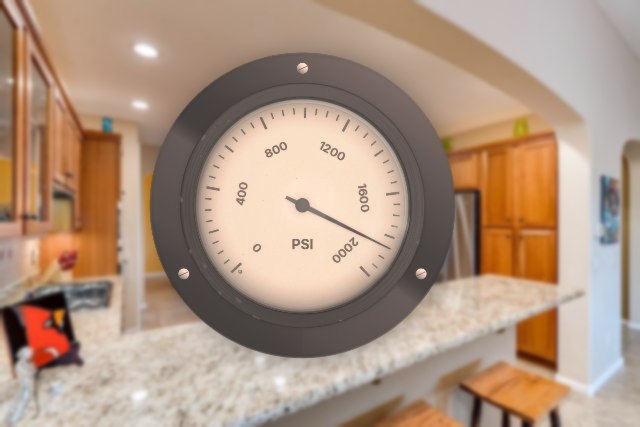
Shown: 1850 psi
